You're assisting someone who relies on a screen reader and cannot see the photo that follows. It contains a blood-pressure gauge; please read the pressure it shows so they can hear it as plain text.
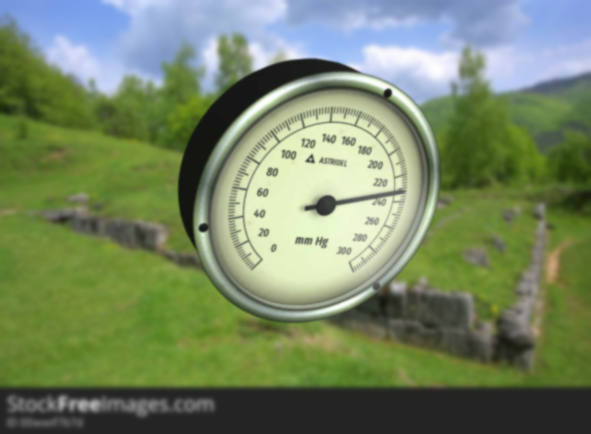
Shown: 230 mmHg
